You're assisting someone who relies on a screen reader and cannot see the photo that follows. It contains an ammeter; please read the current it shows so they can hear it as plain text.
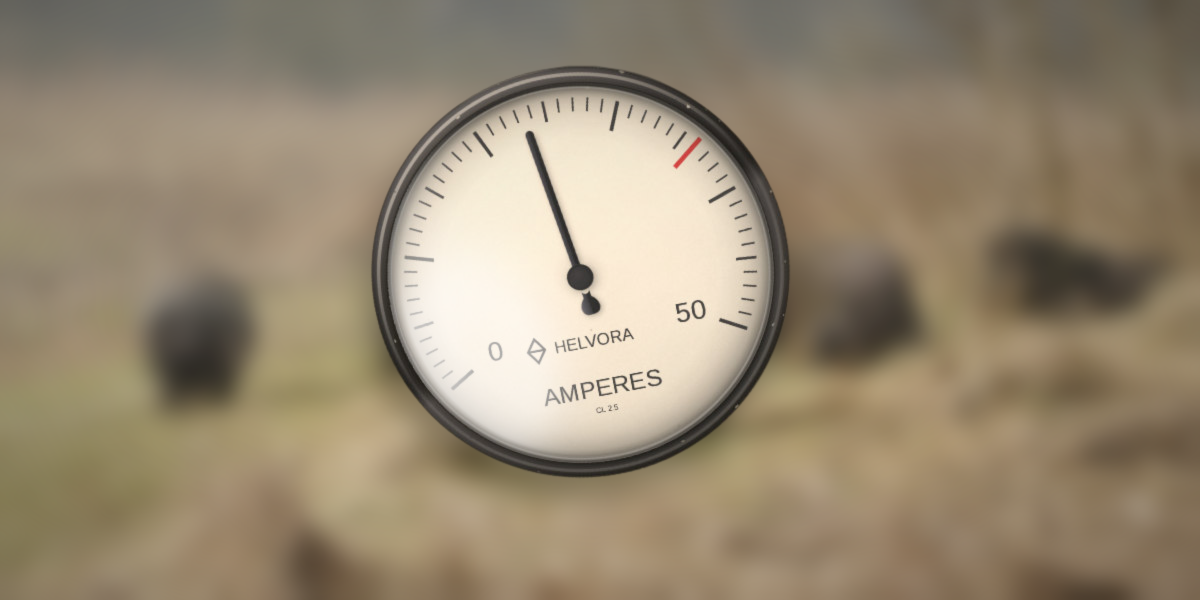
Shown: 23.5 A
